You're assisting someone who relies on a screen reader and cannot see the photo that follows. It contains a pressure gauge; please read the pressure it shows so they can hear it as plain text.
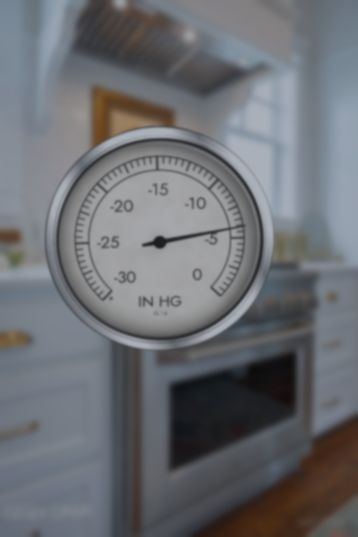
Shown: -6 inHg
